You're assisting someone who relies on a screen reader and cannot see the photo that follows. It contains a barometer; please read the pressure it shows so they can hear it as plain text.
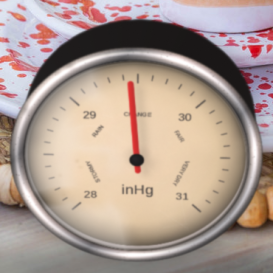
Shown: 29.45 inHg
